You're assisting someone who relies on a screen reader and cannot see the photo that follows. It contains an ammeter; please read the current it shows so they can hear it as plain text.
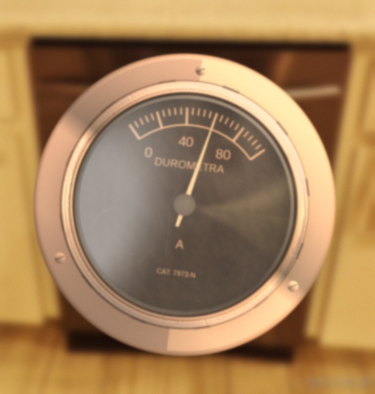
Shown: 60 A
